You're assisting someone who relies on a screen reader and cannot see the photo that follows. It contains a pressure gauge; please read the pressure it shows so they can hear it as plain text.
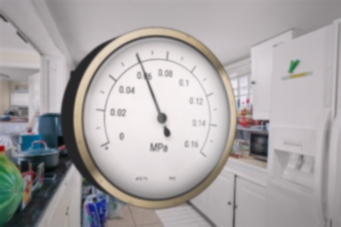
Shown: 0.06 MPa
